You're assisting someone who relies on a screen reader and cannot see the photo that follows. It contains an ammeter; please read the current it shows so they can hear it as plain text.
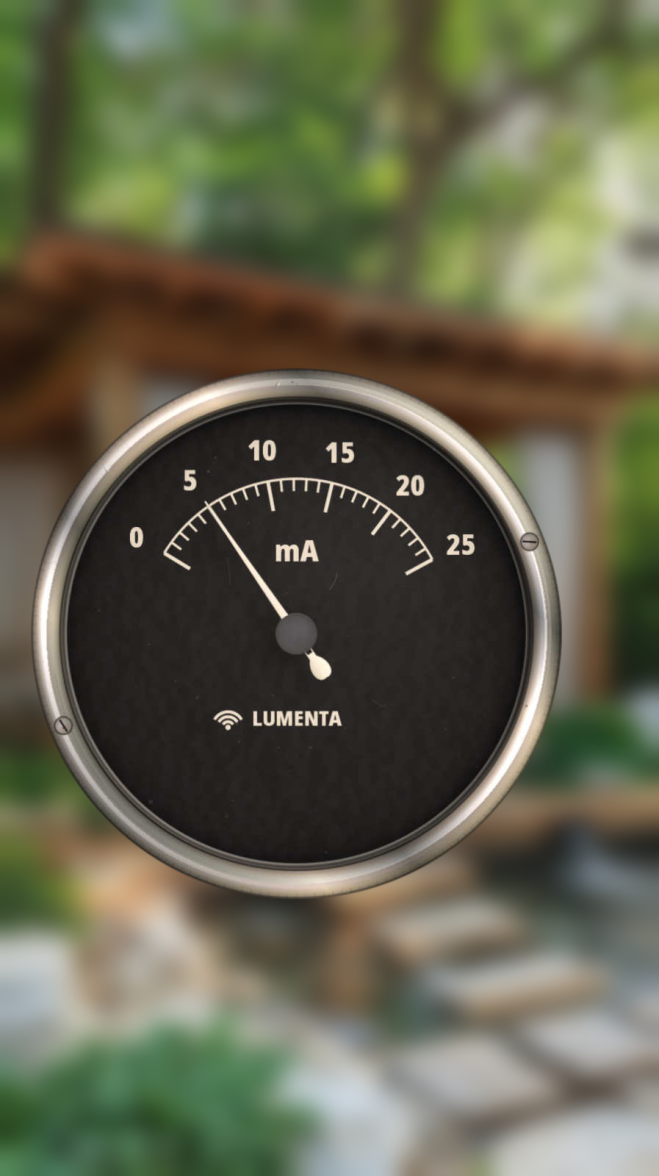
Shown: 5 mA
